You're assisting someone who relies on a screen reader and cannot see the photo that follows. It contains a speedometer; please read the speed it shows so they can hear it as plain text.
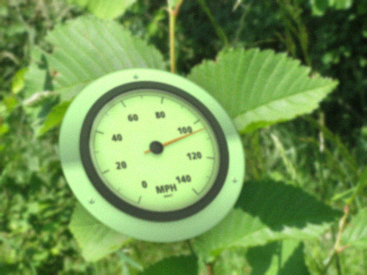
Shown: 105 mph
